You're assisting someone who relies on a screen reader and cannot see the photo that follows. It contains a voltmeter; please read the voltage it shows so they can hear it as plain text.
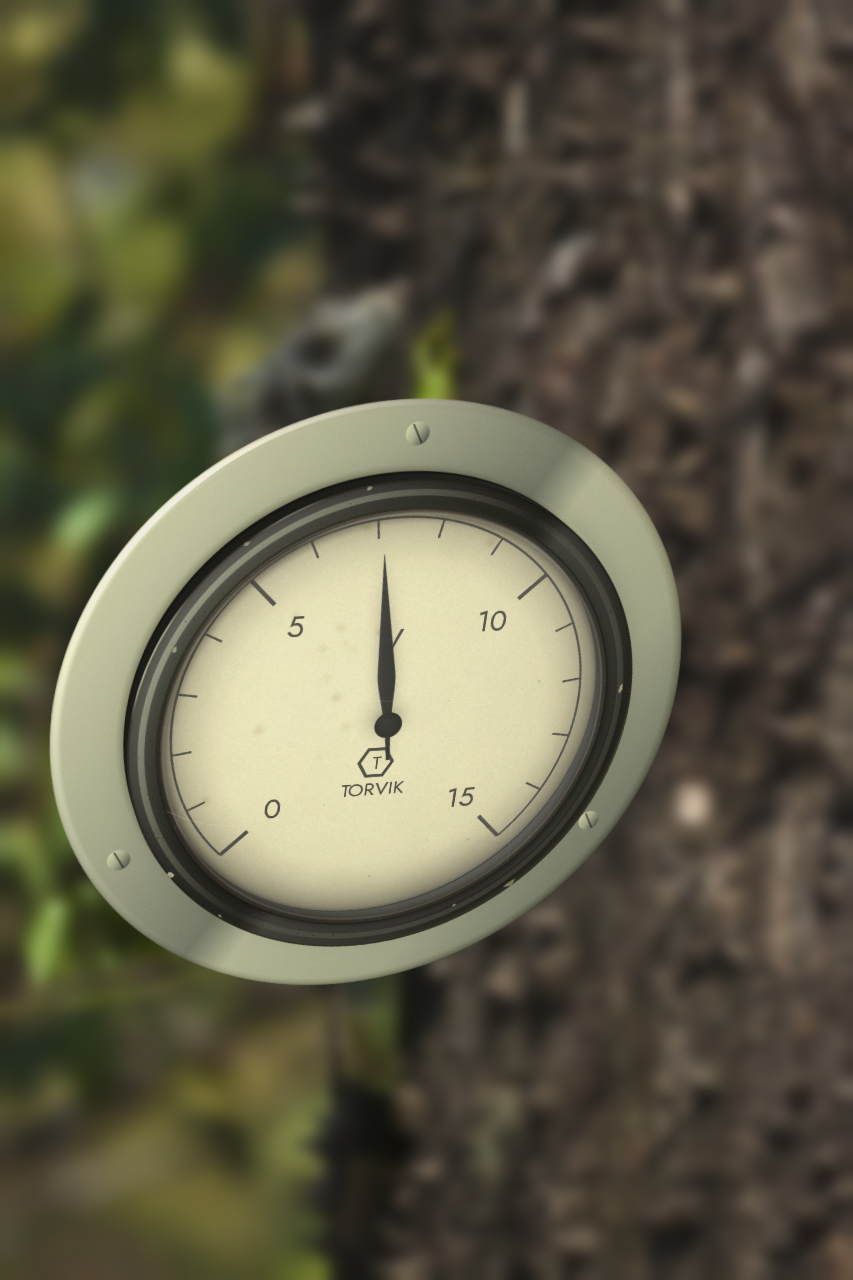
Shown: 7 V
